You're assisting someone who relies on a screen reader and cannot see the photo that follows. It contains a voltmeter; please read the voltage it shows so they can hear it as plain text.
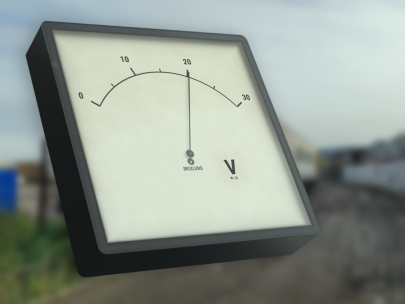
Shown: 20 V
